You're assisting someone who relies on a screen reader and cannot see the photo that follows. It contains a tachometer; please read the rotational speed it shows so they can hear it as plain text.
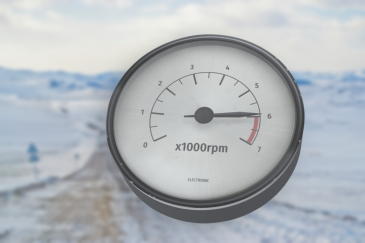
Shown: 6000 rpm
